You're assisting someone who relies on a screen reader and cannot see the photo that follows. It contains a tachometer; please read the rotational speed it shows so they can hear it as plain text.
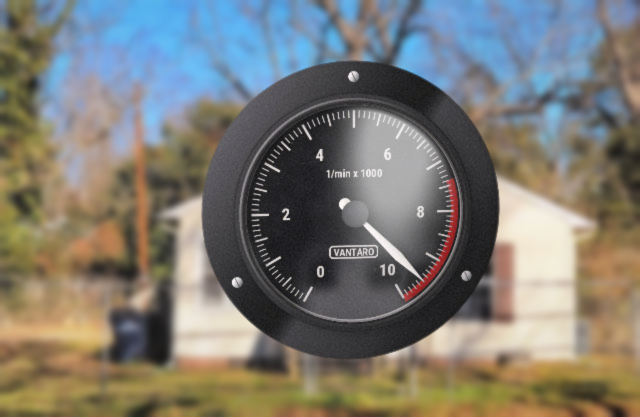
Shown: 9500 rpm
